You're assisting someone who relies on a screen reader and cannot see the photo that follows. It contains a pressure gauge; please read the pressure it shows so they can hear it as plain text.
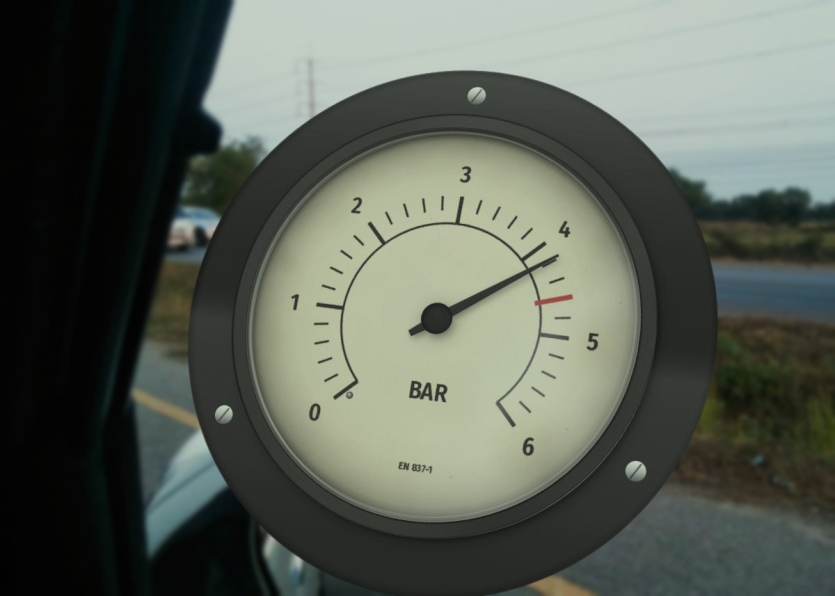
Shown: 4.2 bar
